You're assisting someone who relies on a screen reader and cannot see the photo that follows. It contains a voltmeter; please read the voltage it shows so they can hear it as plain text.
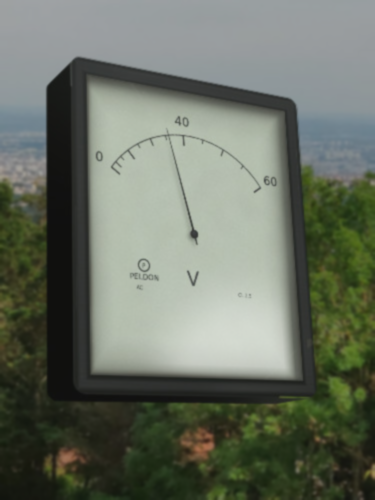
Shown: 35 V
